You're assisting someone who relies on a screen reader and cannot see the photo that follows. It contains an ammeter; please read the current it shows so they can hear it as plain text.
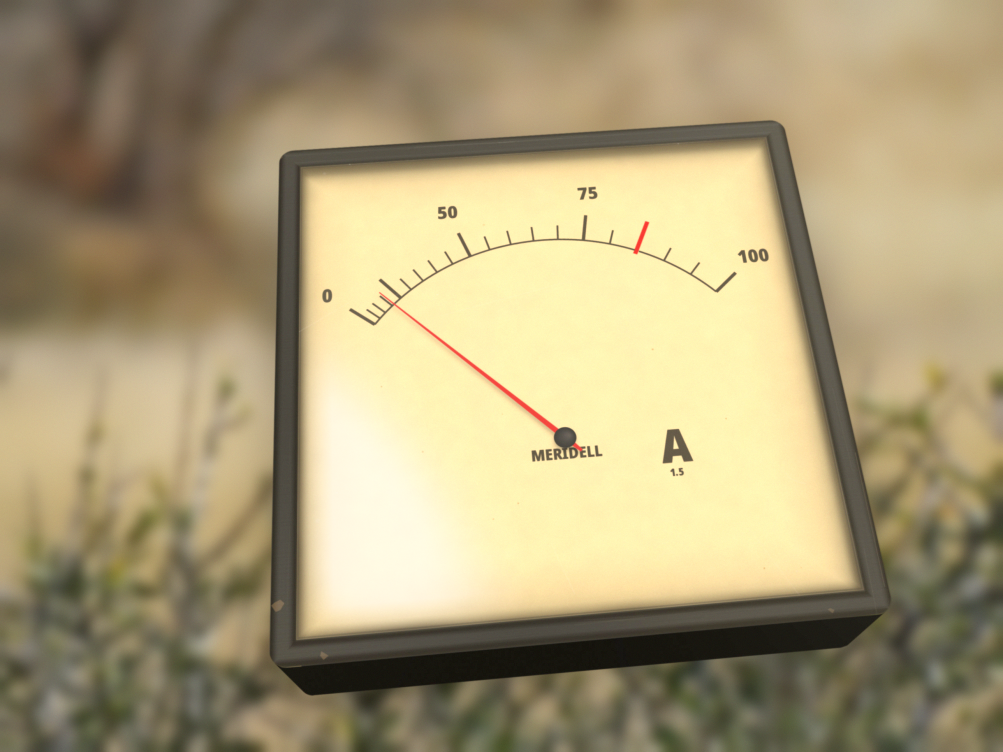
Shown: 20 A
